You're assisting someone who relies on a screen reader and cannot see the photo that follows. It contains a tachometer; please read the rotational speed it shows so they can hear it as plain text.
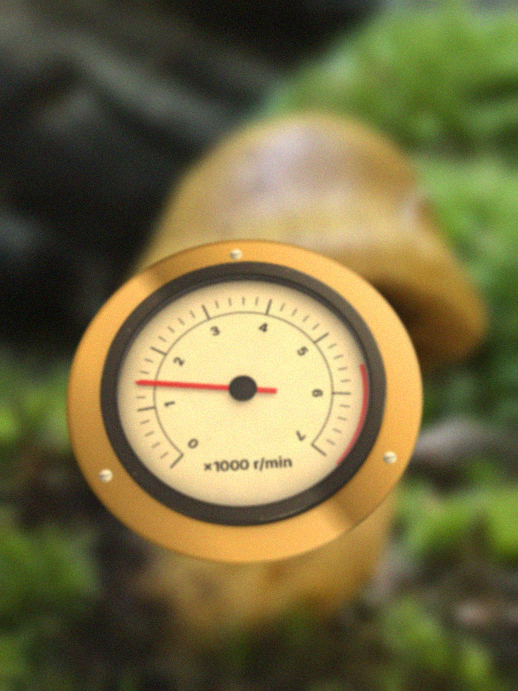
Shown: 1400 rpm
